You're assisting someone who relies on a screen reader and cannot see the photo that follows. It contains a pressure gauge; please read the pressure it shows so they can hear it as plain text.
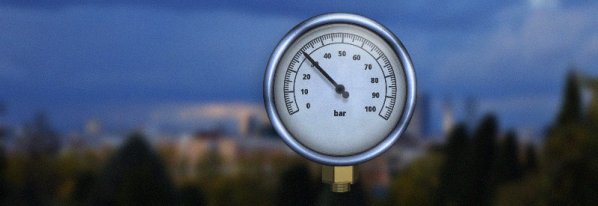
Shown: 30 bar
